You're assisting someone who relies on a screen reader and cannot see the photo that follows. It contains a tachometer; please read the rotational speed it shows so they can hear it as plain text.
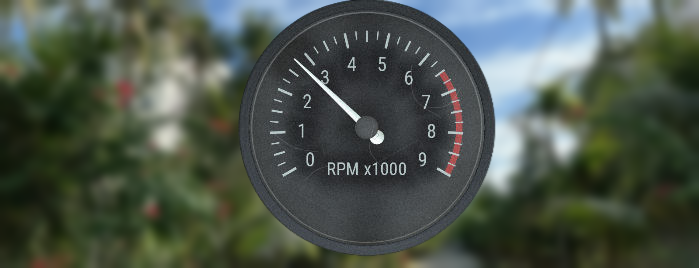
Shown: 2750 rpm
